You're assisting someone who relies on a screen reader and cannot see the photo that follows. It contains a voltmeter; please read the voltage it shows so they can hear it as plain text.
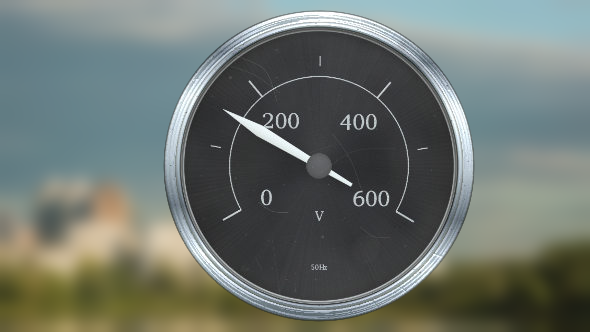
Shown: 150 V
